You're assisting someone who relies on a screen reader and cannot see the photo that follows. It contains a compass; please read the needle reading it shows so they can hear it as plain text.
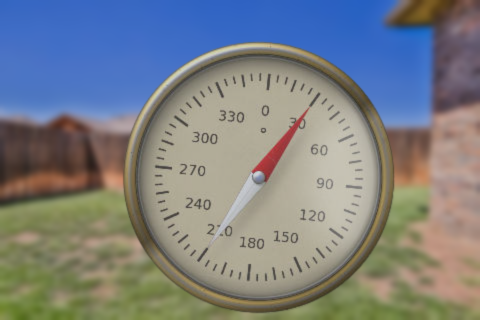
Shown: 30 °
